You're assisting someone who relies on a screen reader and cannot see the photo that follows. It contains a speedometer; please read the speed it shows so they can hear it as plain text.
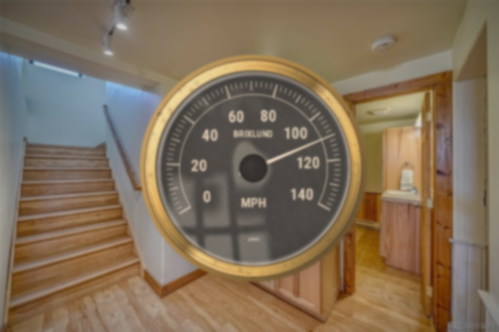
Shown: 110 mph
